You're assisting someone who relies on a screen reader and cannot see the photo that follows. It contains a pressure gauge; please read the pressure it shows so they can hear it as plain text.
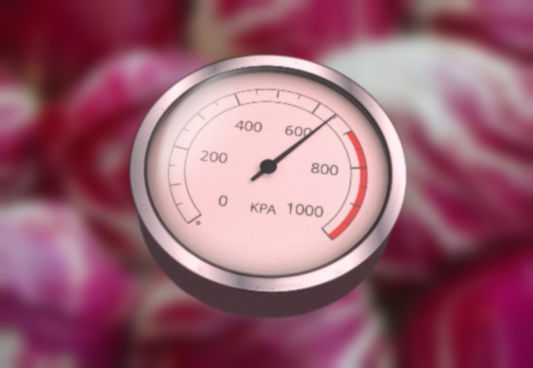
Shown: 650 kPa
